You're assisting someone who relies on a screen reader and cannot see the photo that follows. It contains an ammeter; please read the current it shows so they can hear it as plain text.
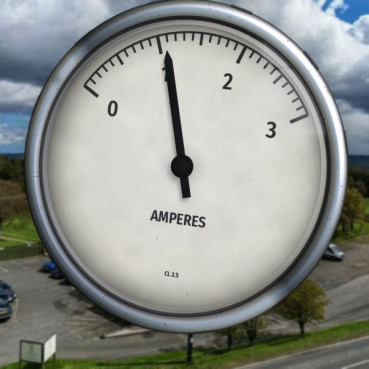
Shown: 1.1 A
